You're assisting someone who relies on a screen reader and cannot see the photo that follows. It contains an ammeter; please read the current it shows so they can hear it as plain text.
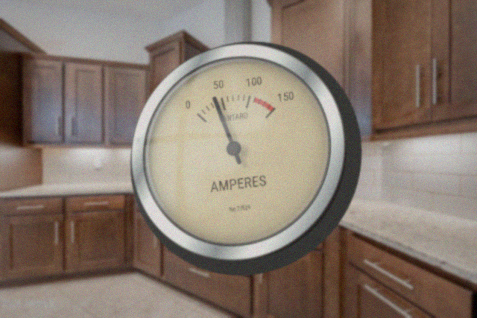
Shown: 40 A
